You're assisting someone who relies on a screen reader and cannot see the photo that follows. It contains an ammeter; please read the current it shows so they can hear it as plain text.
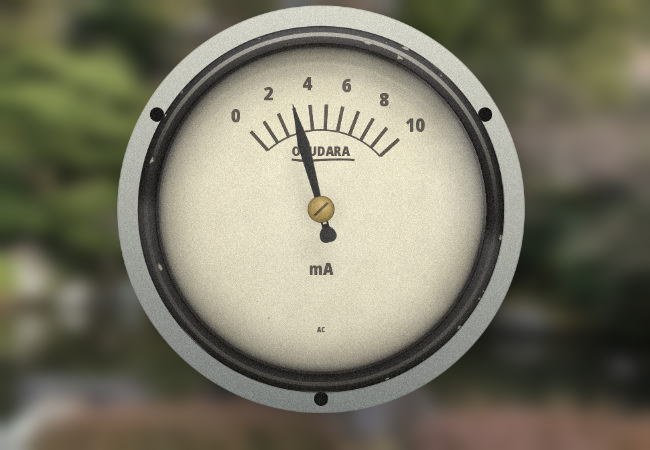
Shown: 3 mA
